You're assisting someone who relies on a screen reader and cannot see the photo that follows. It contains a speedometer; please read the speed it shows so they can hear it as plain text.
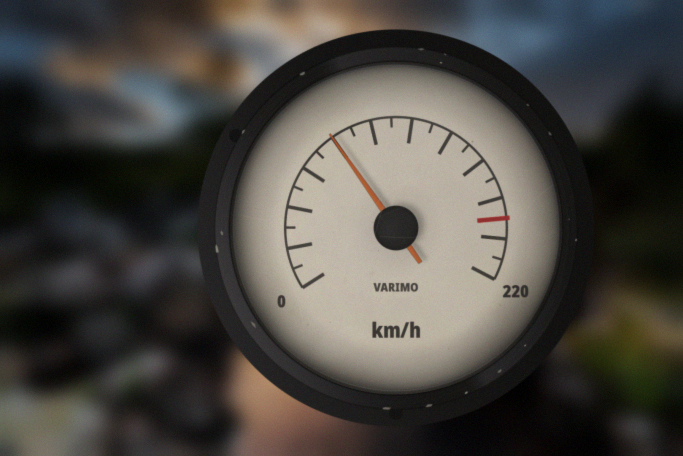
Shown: 80 km/h
